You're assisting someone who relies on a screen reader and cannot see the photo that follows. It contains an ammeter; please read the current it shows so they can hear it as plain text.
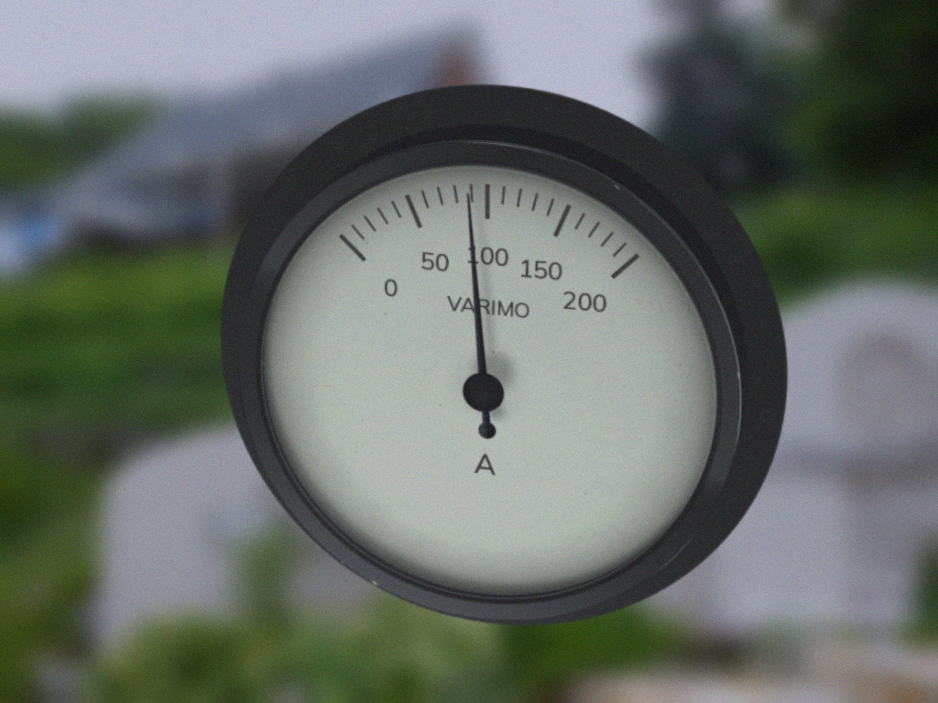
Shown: 90 A
